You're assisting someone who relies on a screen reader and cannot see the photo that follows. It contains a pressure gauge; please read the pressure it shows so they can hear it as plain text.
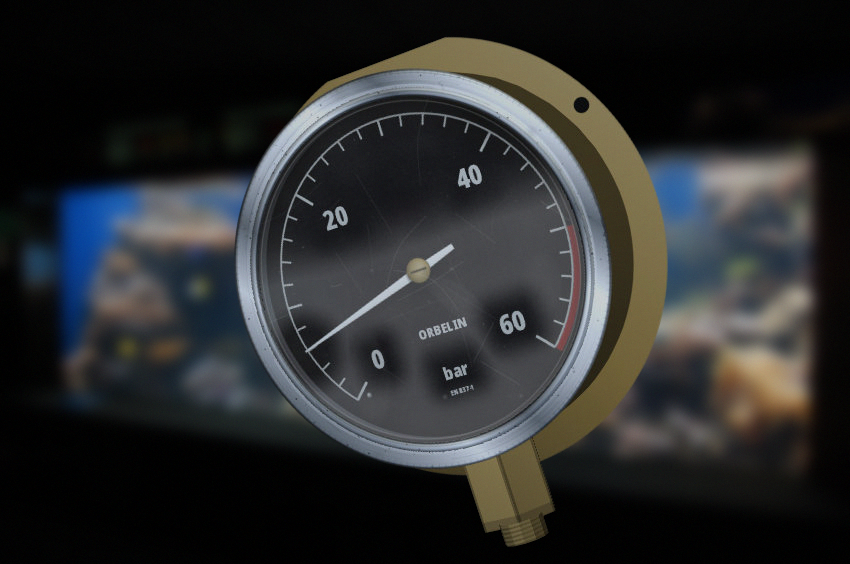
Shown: 6 bar
